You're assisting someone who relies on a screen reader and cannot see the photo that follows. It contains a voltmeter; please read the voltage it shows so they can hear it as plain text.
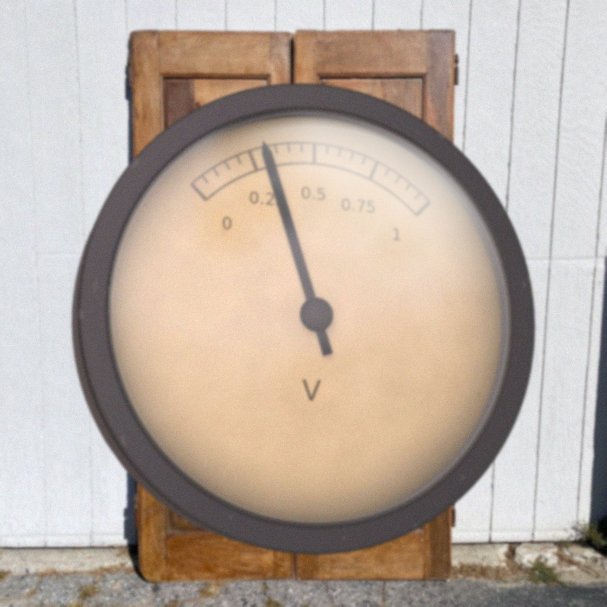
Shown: 0.3 V
